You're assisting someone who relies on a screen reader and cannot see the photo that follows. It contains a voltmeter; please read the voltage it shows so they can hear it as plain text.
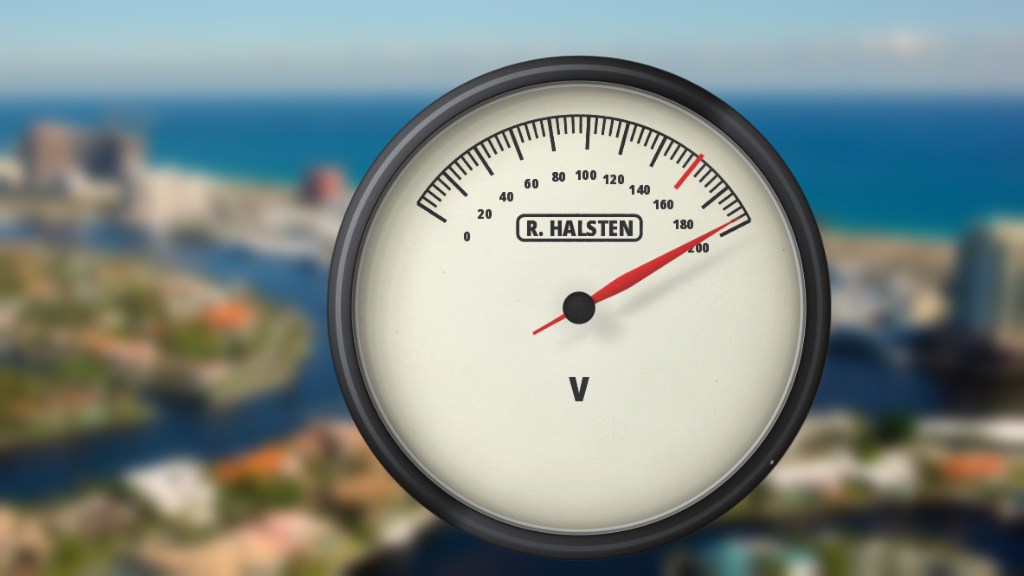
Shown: 196 V
